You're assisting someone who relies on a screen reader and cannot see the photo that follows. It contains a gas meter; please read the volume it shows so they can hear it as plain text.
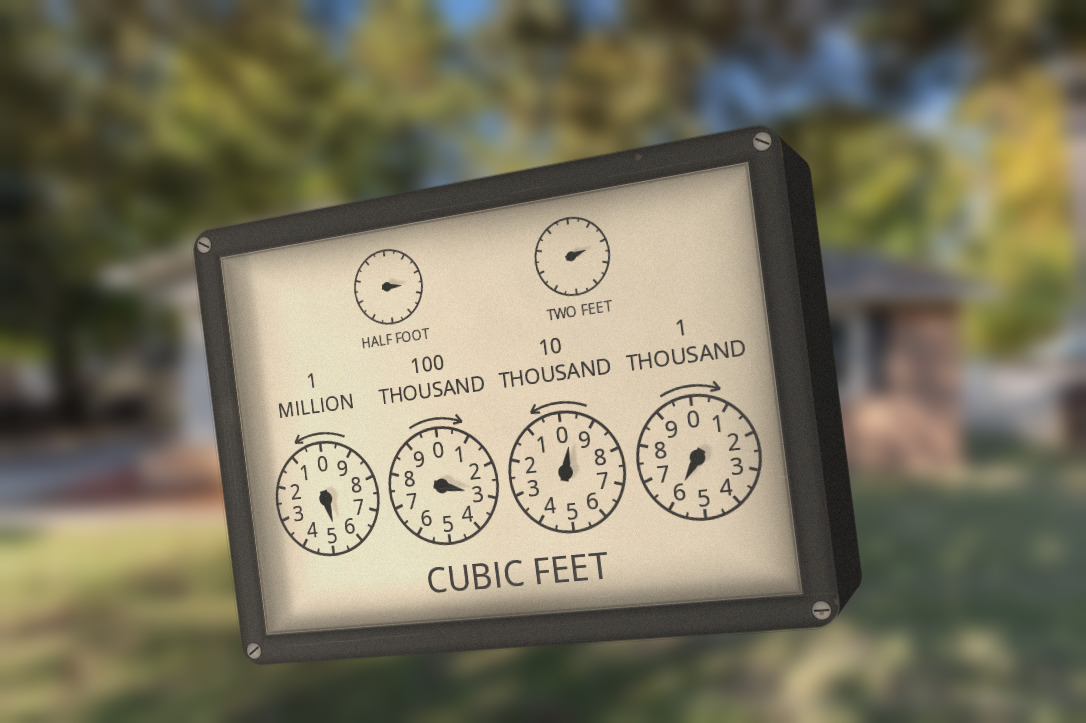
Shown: 529600 ft³
